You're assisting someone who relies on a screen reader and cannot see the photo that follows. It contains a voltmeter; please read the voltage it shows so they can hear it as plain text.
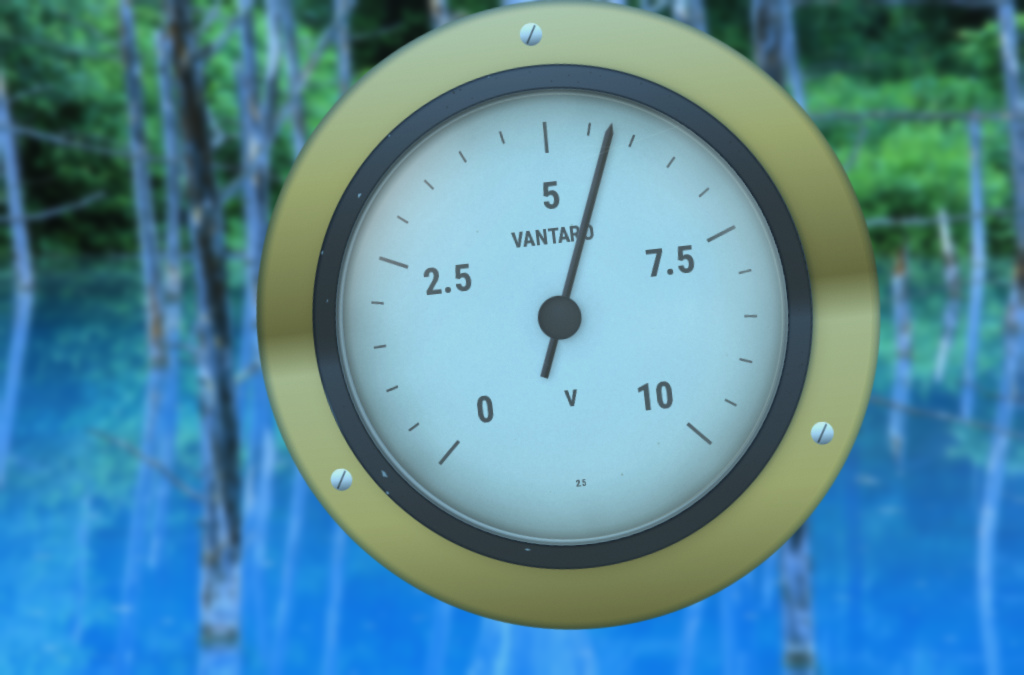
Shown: 5.75 V
